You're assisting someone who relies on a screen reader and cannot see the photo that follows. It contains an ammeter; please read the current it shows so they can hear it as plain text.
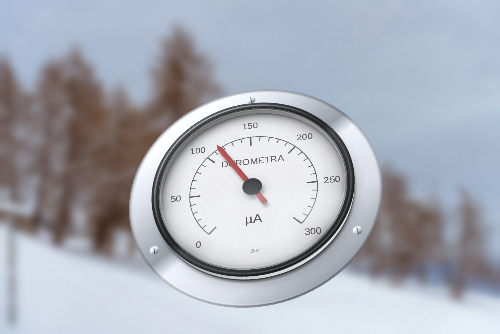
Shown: 115 µA
